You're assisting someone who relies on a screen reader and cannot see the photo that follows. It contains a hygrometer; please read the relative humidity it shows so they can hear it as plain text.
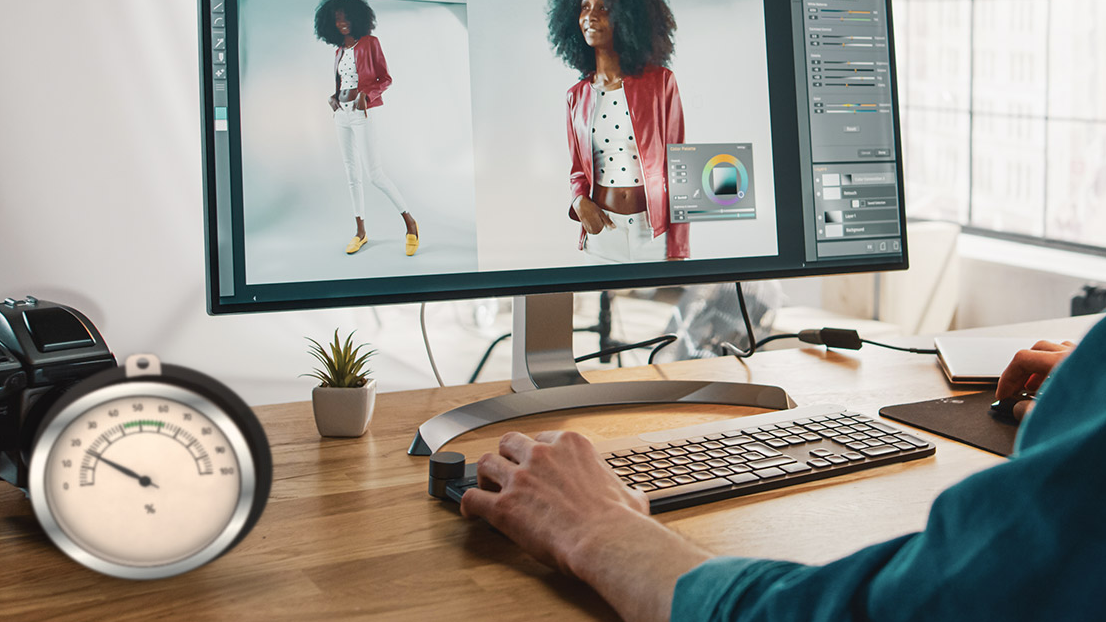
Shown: 20 %
